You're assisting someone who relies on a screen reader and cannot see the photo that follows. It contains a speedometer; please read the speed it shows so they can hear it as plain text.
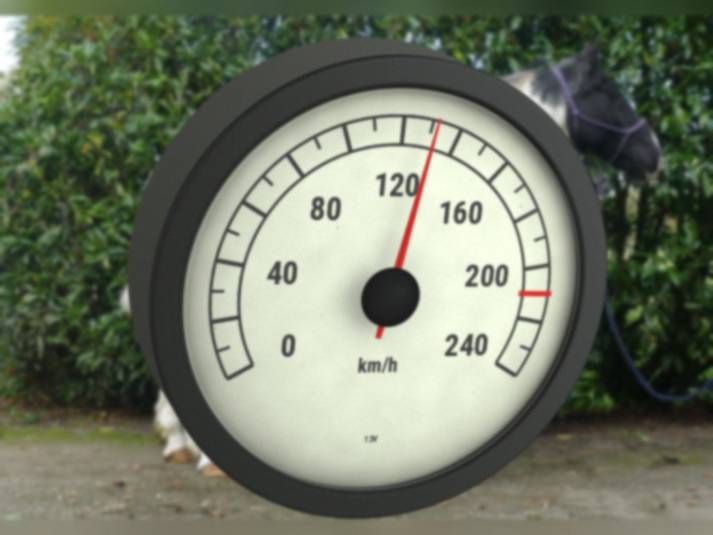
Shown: 130 km/h
